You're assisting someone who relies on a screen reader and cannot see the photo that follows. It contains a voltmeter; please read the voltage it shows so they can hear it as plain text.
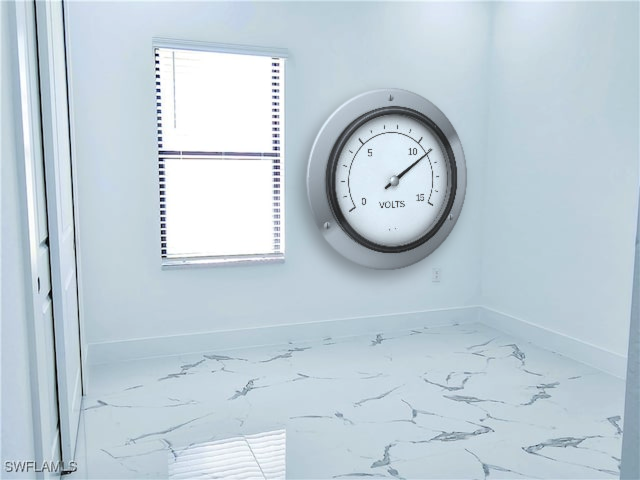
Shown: 11 V
